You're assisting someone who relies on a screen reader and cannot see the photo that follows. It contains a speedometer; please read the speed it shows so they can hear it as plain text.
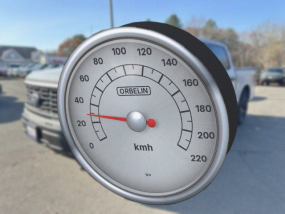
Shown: 30 km/h
